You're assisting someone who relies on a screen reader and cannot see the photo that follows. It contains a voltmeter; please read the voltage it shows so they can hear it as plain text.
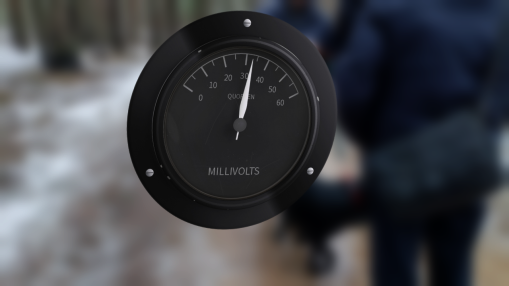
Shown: 32.5 mV
